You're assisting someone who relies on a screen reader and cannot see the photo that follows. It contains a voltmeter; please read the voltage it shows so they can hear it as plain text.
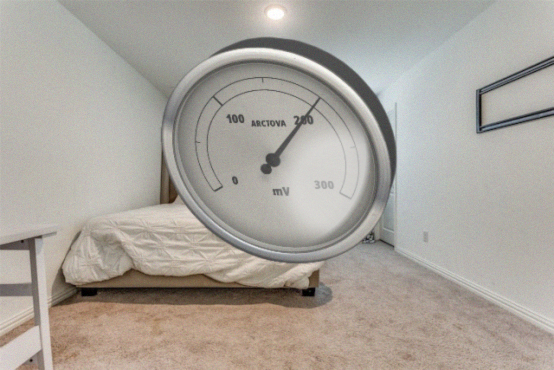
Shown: 200 mV
